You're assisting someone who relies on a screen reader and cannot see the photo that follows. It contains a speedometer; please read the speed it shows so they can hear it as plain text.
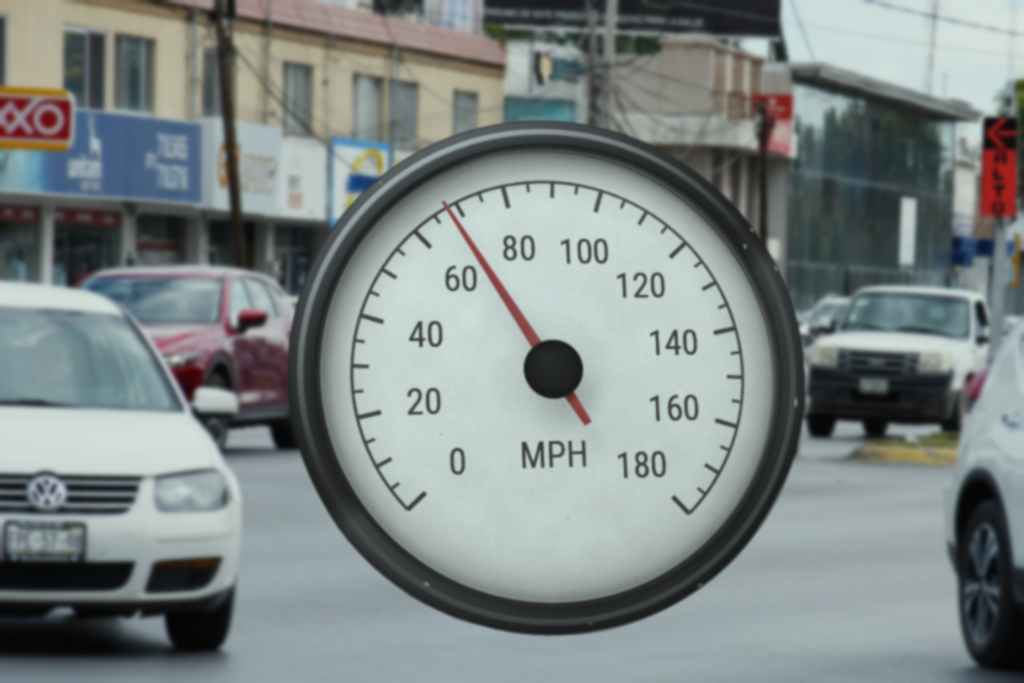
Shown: 67.5 mph
